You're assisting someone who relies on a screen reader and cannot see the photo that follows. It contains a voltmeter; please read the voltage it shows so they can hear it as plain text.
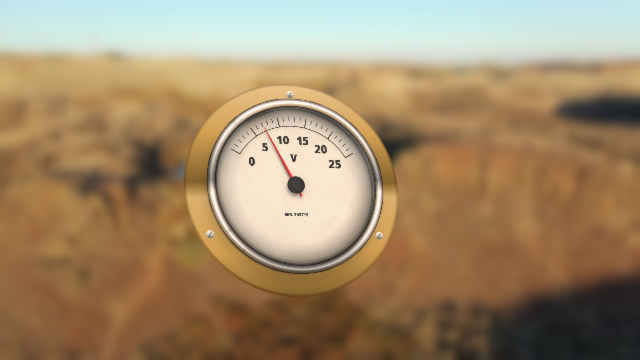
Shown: 7 V
